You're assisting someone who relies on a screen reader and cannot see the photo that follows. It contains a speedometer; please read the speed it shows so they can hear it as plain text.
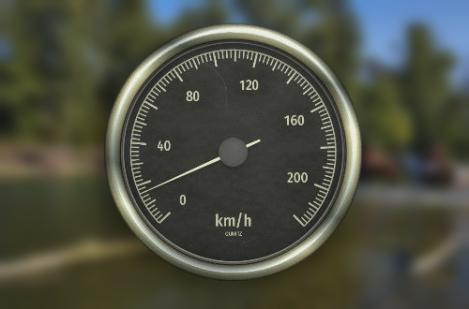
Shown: 16 km/h
